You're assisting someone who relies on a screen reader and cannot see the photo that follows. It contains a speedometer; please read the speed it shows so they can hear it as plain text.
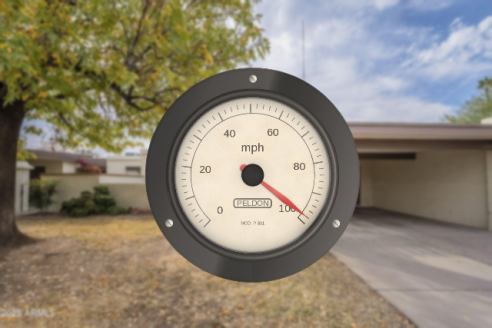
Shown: 98 mph
